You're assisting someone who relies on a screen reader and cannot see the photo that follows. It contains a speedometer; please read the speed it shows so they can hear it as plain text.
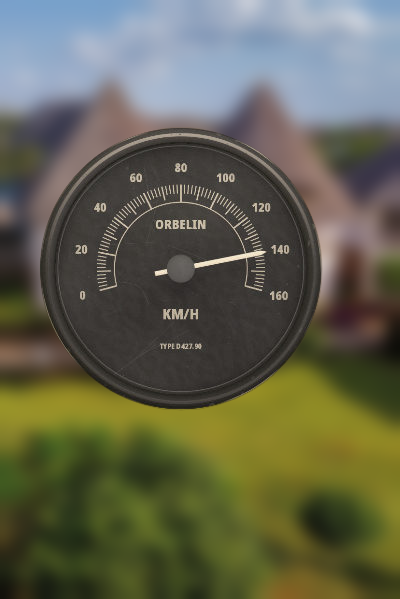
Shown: 140 km/h
